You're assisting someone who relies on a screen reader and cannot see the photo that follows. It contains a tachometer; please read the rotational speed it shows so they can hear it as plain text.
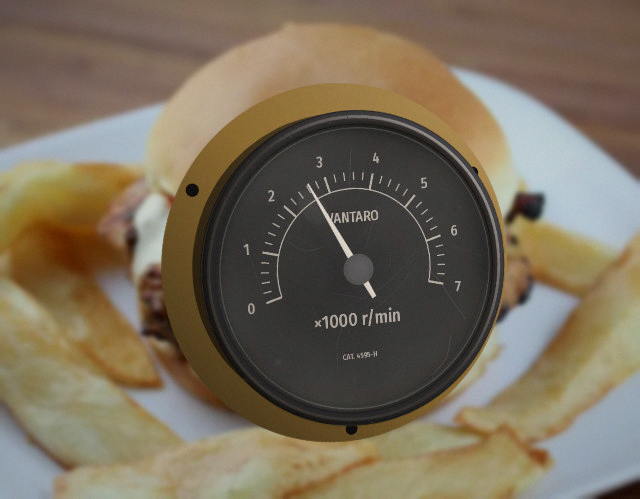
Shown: 2600 rpm
